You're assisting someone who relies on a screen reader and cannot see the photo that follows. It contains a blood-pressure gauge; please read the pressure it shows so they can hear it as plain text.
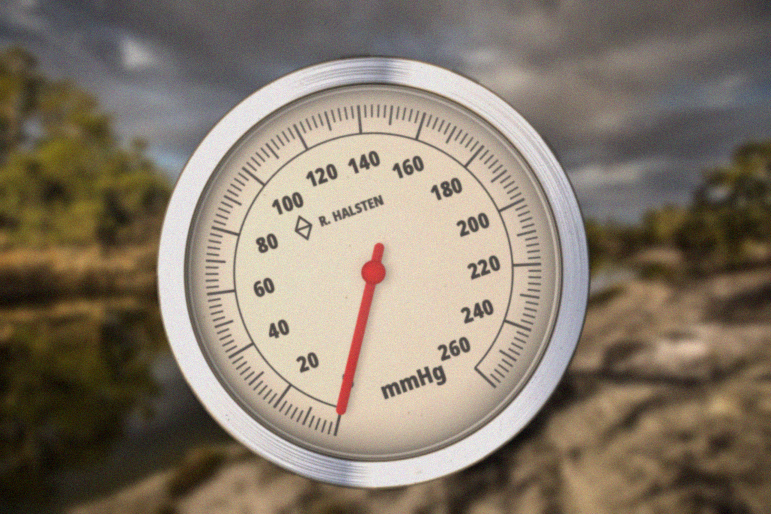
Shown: 0 mmHg
